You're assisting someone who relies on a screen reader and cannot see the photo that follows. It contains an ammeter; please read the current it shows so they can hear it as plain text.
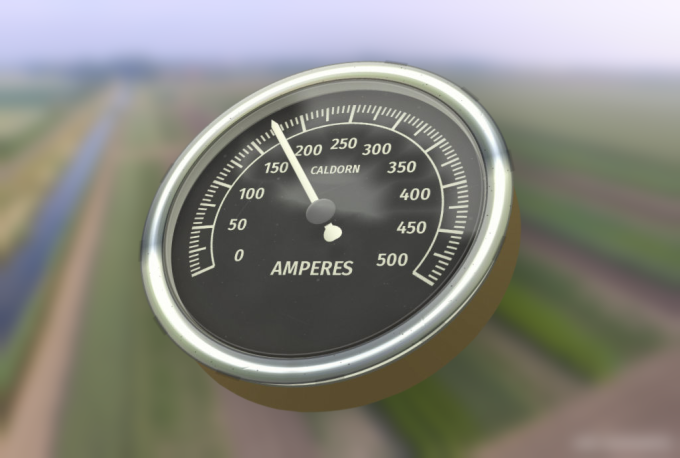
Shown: 175 A
